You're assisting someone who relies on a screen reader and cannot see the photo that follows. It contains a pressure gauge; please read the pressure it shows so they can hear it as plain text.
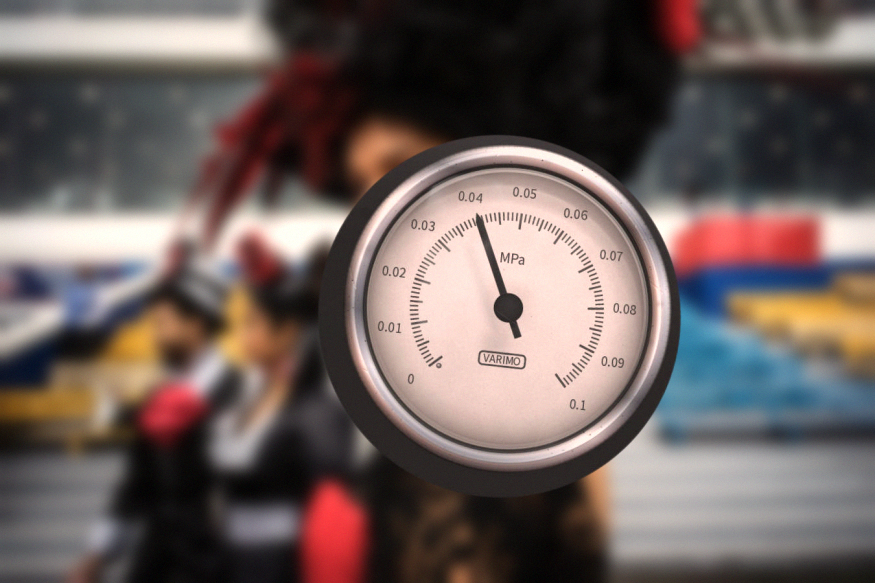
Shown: 0.04 MPa
